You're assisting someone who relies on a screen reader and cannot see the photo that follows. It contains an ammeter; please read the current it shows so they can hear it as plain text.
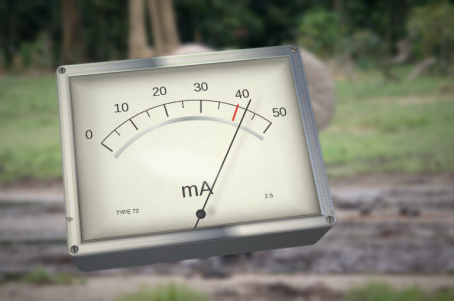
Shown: 42.5 mA
